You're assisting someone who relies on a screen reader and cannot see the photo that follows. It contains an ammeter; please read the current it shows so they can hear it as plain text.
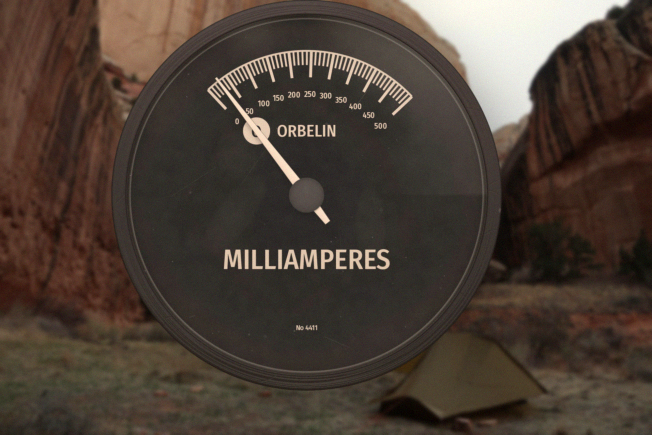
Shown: 30 mA
